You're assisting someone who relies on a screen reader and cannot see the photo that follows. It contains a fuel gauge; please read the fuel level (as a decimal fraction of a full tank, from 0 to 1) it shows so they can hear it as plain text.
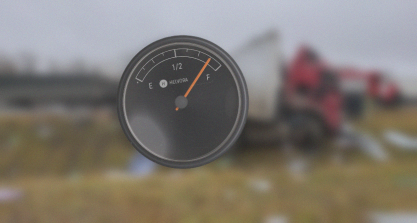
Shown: 0.875
